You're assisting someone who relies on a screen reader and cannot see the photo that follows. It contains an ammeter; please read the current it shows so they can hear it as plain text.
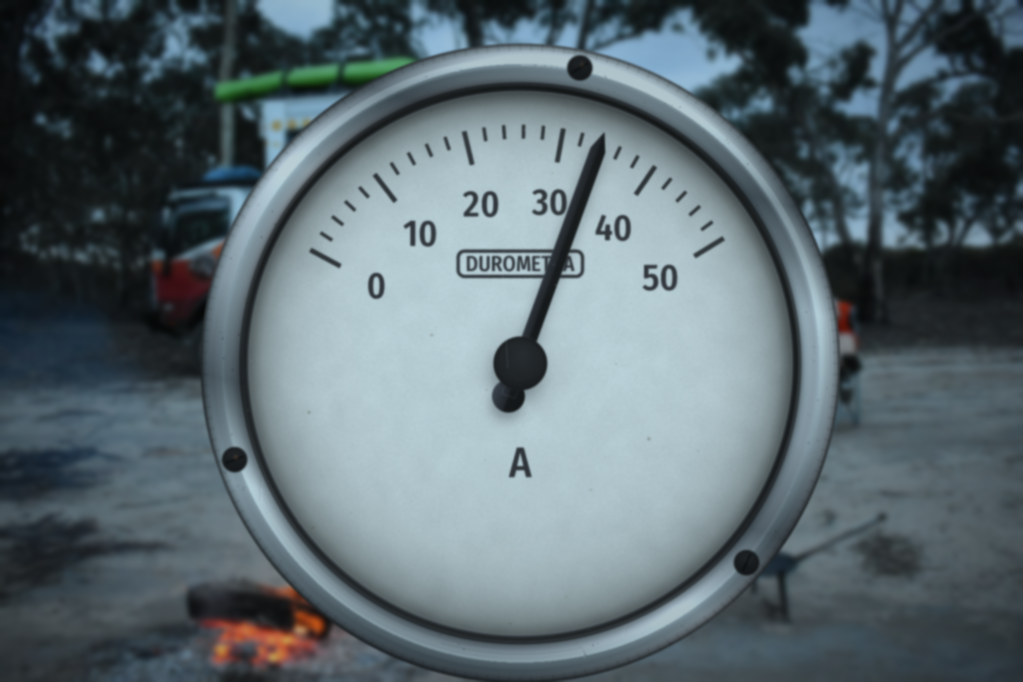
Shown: 34 A
